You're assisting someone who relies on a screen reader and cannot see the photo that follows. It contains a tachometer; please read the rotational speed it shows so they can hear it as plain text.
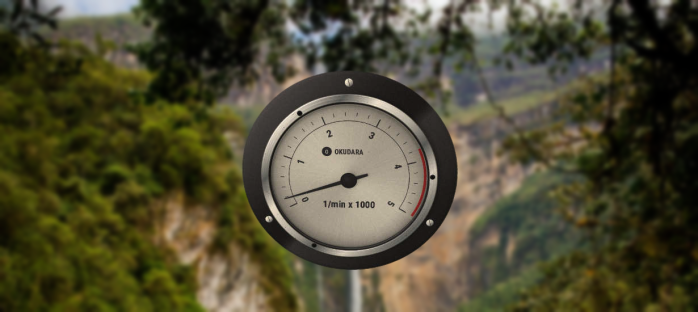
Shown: 200 rpm
